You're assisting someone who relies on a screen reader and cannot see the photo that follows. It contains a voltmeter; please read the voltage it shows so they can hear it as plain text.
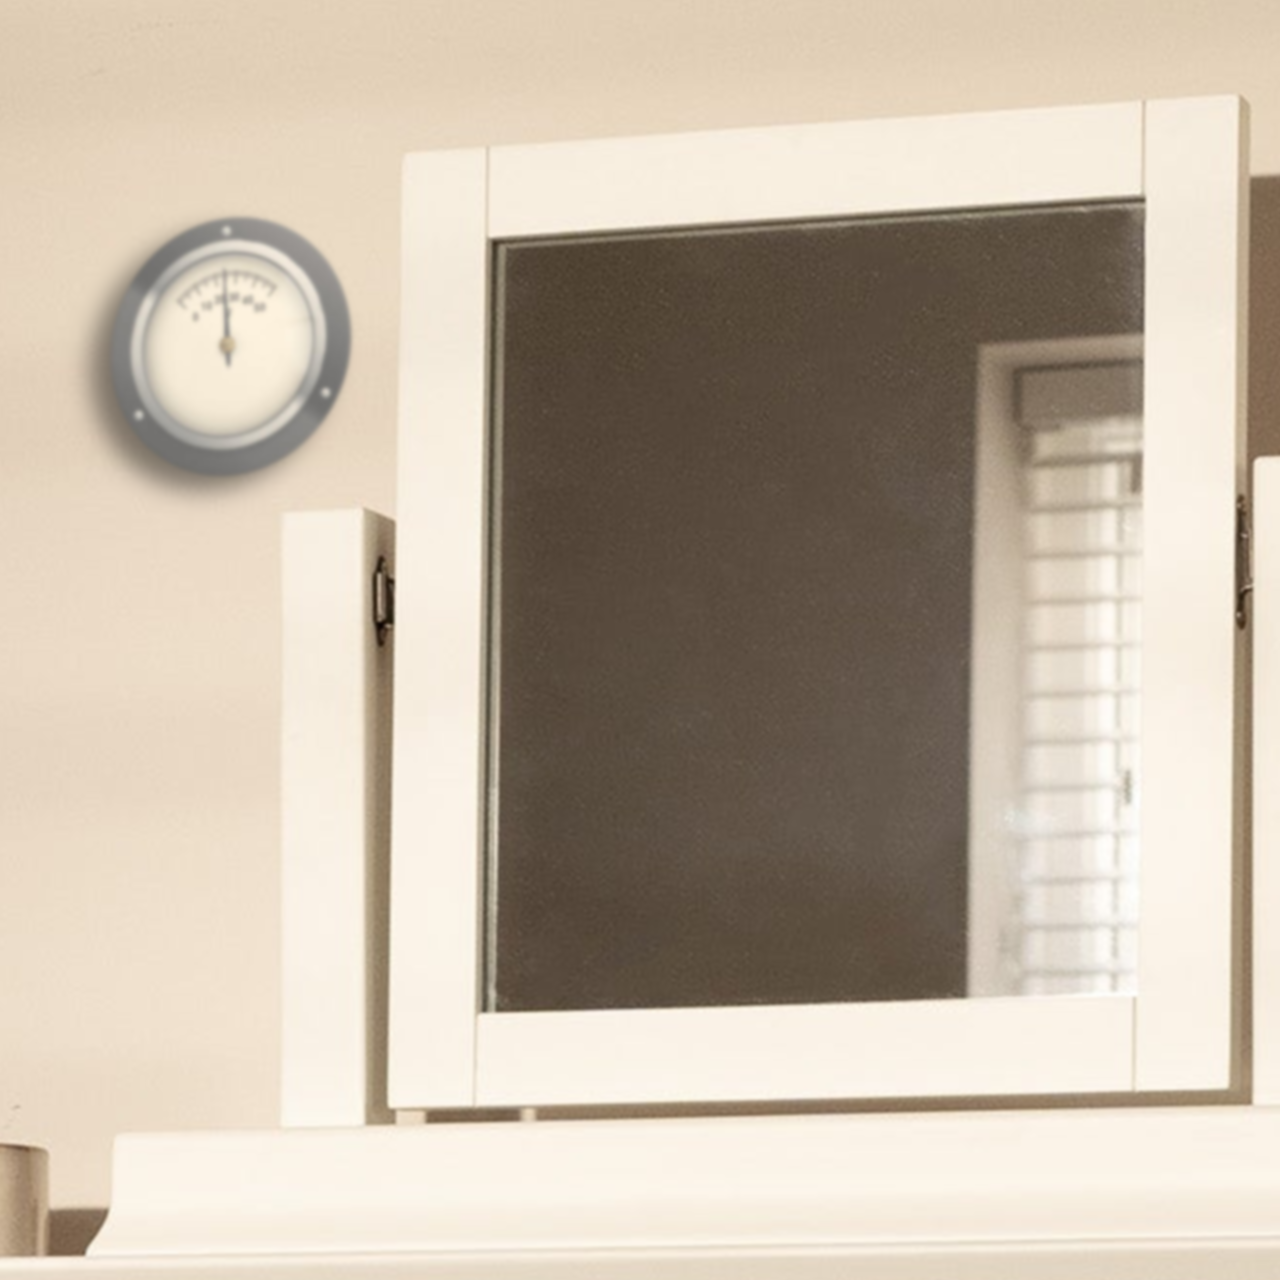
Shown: 25 V
